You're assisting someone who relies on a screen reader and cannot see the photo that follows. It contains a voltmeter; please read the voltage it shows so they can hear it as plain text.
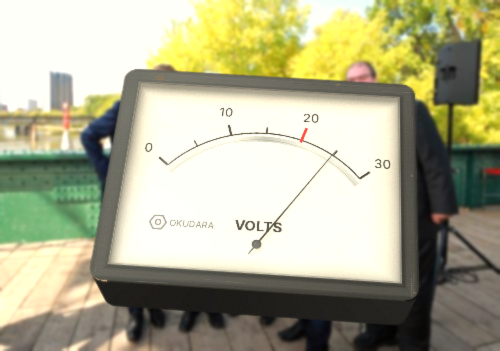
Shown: 25 V
